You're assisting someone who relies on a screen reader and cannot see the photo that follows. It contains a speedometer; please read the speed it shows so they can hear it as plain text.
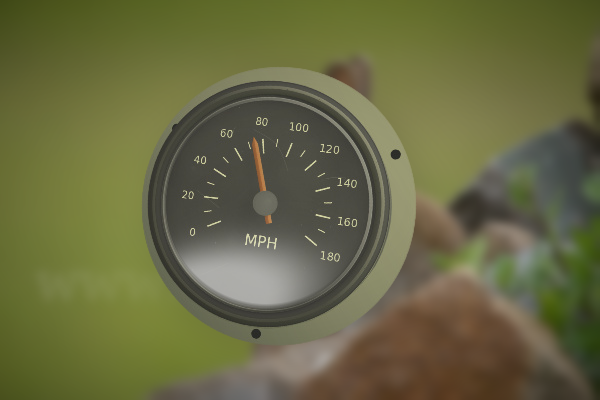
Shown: 75 mph
